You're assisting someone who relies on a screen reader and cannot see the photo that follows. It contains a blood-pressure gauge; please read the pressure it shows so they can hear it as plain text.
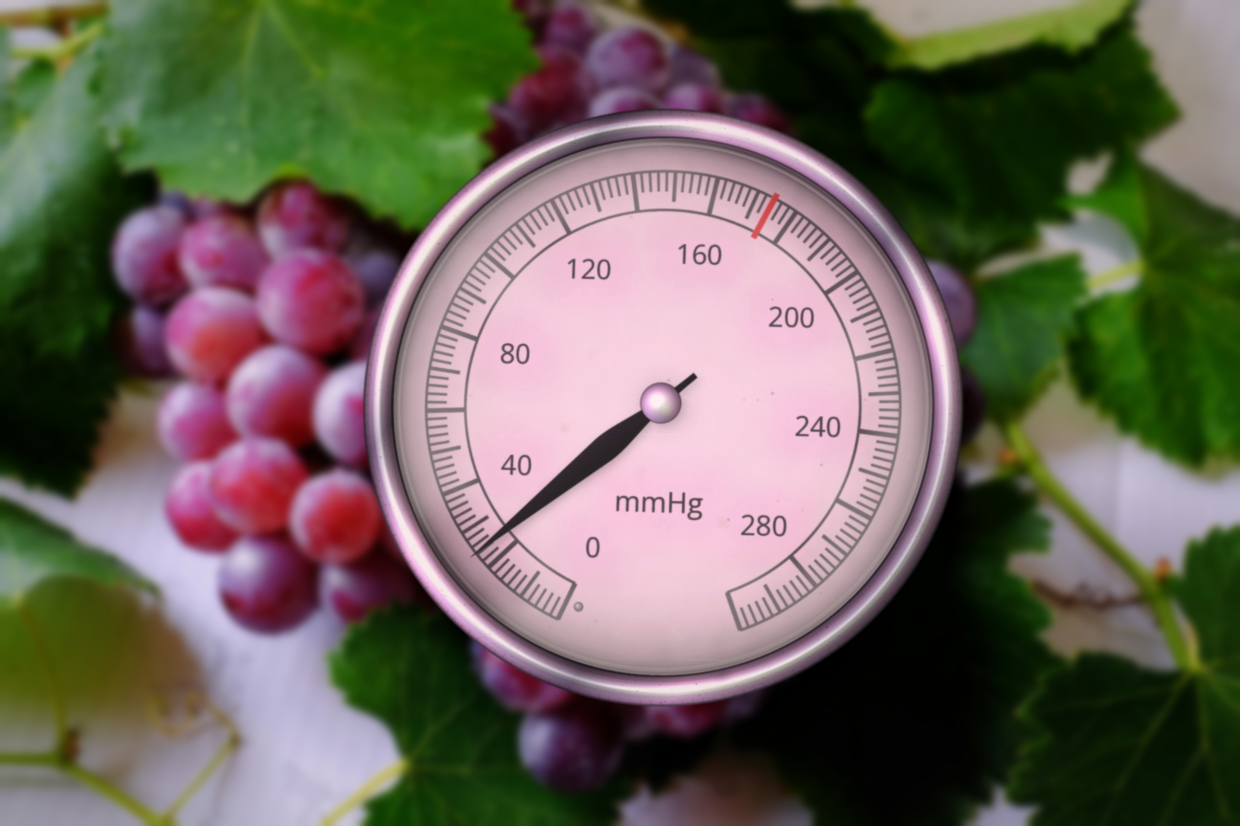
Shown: 24 mmHg
